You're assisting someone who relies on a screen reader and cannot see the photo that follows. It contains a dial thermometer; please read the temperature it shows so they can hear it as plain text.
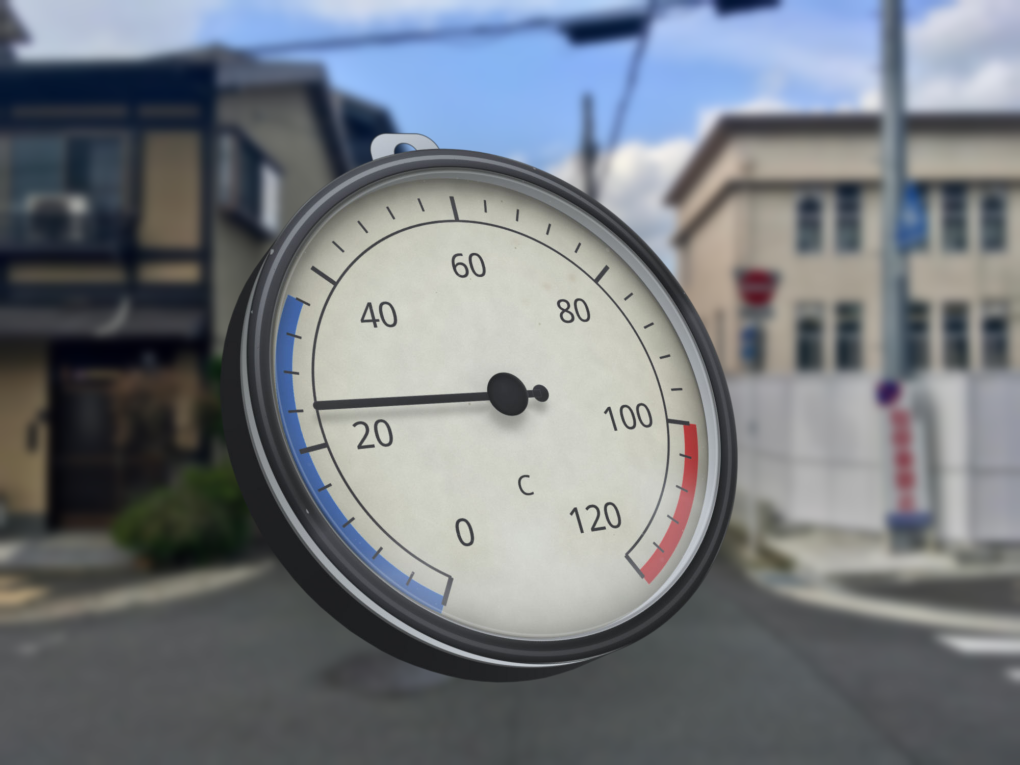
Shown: 24 °C
